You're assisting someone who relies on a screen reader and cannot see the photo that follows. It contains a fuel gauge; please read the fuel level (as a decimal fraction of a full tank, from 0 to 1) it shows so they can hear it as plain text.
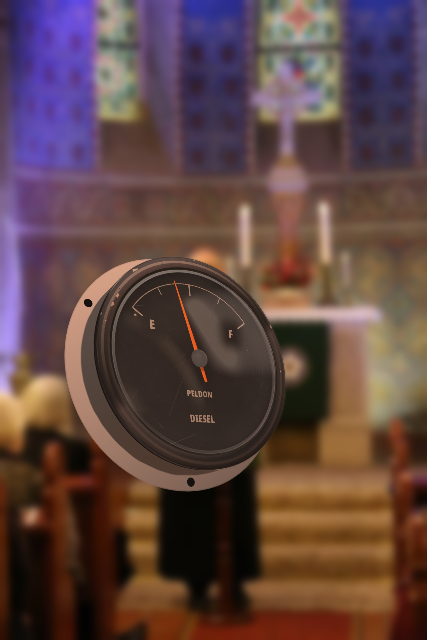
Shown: 0.375
